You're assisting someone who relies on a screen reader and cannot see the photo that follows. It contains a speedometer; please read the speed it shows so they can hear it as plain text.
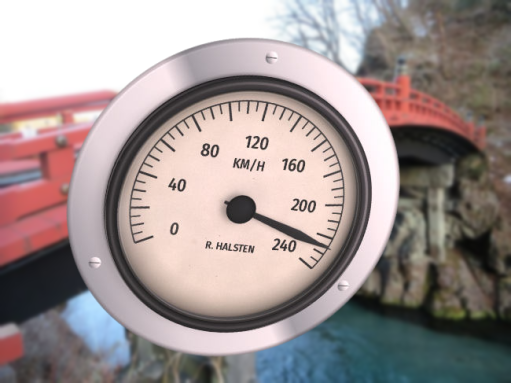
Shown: 225 km/h
